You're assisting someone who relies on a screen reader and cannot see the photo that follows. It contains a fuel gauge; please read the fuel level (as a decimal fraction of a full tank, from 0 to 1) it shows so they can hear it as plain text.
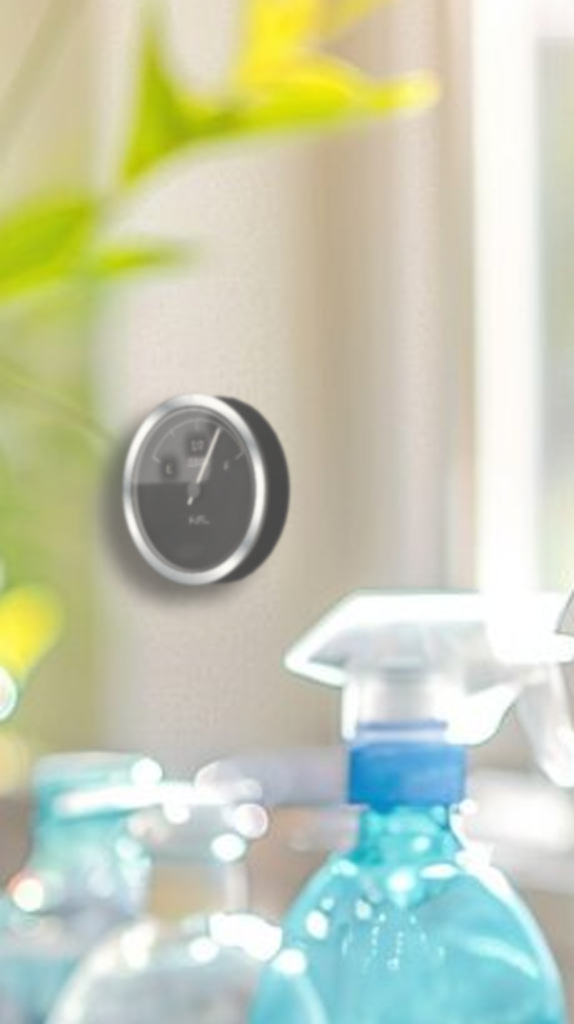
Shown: 0.75
